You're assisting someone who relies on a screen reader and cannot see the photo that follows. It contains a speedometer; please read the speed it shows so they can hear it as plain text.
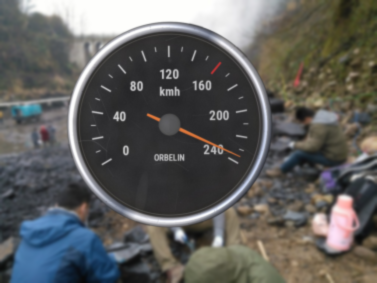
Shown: 235 km/h
